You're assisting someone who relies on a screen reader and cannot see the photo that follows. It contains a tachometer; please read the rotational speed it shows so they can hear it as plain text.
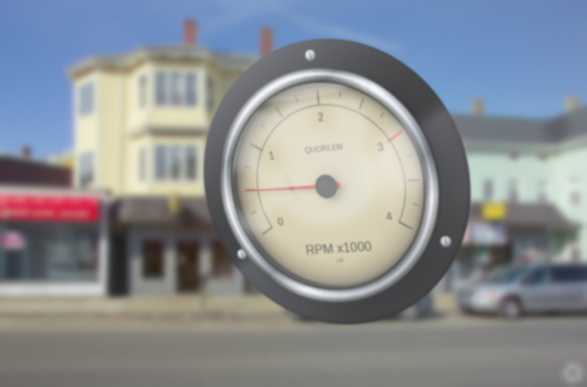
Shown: 500 rpm
